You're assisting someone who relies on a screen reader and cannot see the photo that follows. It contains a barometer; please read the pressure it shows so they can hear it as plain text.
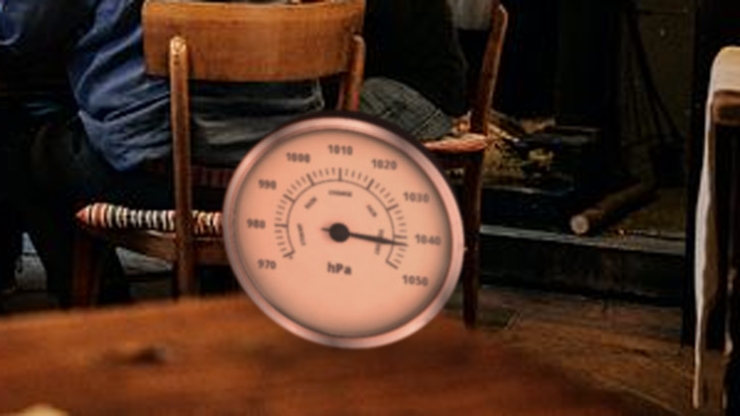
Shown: 1042 hPa
